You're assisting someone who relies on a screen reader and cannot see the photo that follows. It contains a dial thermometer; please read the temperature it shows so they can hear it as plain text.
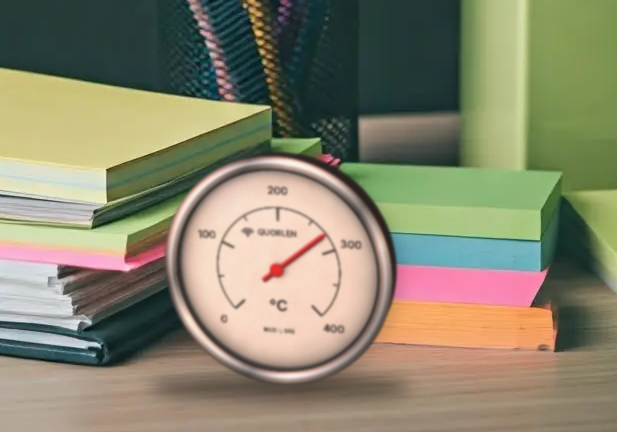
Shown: 275 °C
